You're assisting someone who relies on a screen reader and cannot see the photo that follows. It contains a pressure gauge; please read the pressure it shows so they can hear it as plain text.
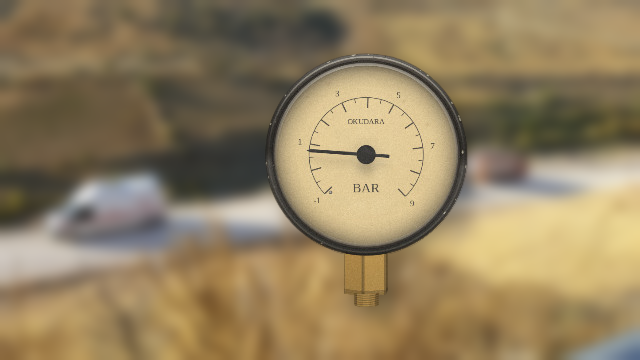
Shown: 0.75 bar
